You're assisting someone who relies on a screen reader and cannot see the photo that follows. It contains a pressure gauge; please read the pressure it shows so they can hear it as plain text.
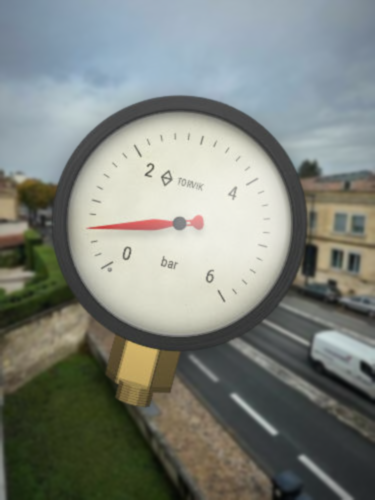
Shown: 0.6 bar
